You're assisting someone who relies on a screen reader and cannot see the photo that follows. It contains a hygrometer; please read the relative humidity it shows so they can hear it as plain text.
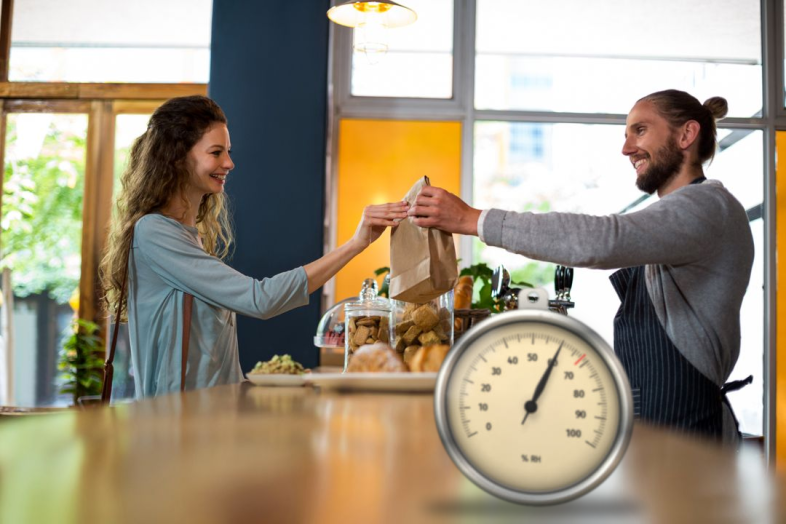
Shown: 60 %
